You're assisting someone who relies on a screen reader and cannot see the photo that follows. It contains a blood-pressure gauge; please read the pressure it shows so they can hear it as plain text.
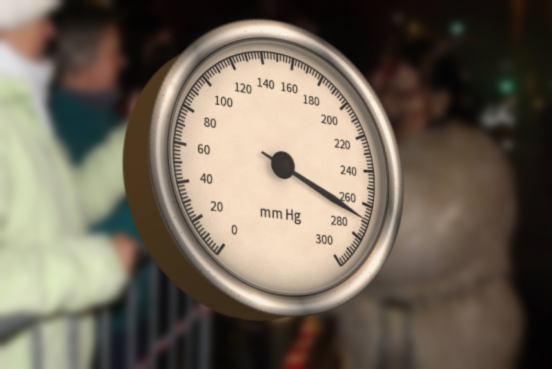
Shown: 270 mmHg
